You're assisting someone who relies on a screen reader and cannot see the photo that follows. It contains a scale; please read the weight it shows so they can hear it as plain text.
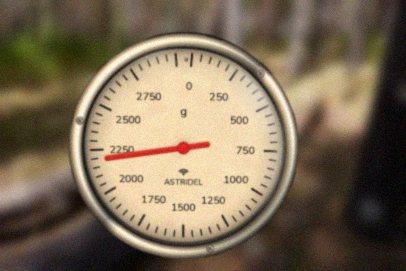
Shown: 2200 g
